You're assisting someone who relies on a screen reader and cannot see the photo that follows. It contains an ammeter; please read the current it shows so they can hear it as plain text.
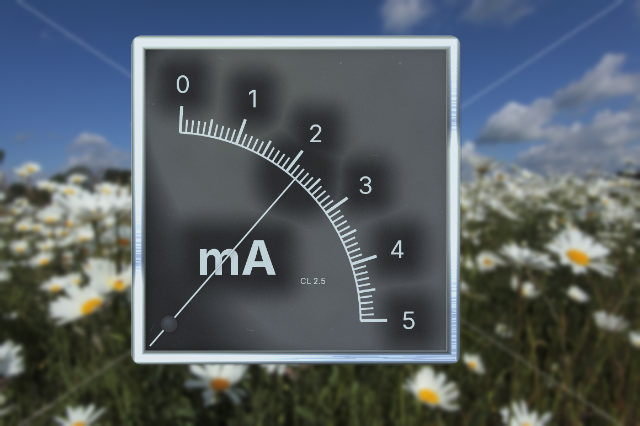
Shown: 2.2 mA
